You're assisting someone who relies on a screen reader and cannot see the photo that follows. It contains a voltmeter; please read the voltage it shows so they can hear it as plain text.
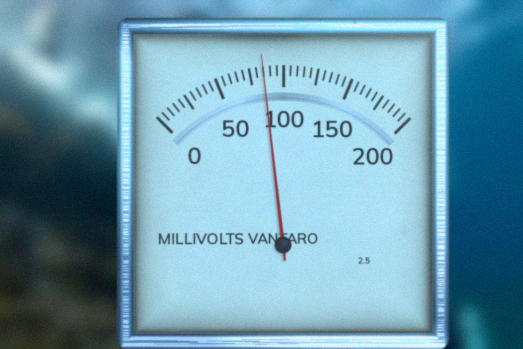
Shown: 85 mV
